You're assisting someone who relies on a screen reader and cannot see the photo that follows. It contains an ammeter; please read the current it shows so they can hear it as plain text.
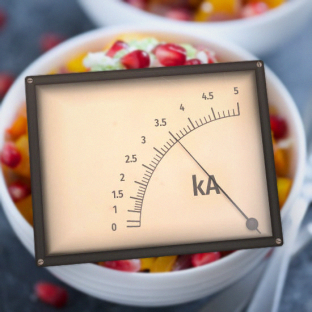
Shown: 3.5 kA
